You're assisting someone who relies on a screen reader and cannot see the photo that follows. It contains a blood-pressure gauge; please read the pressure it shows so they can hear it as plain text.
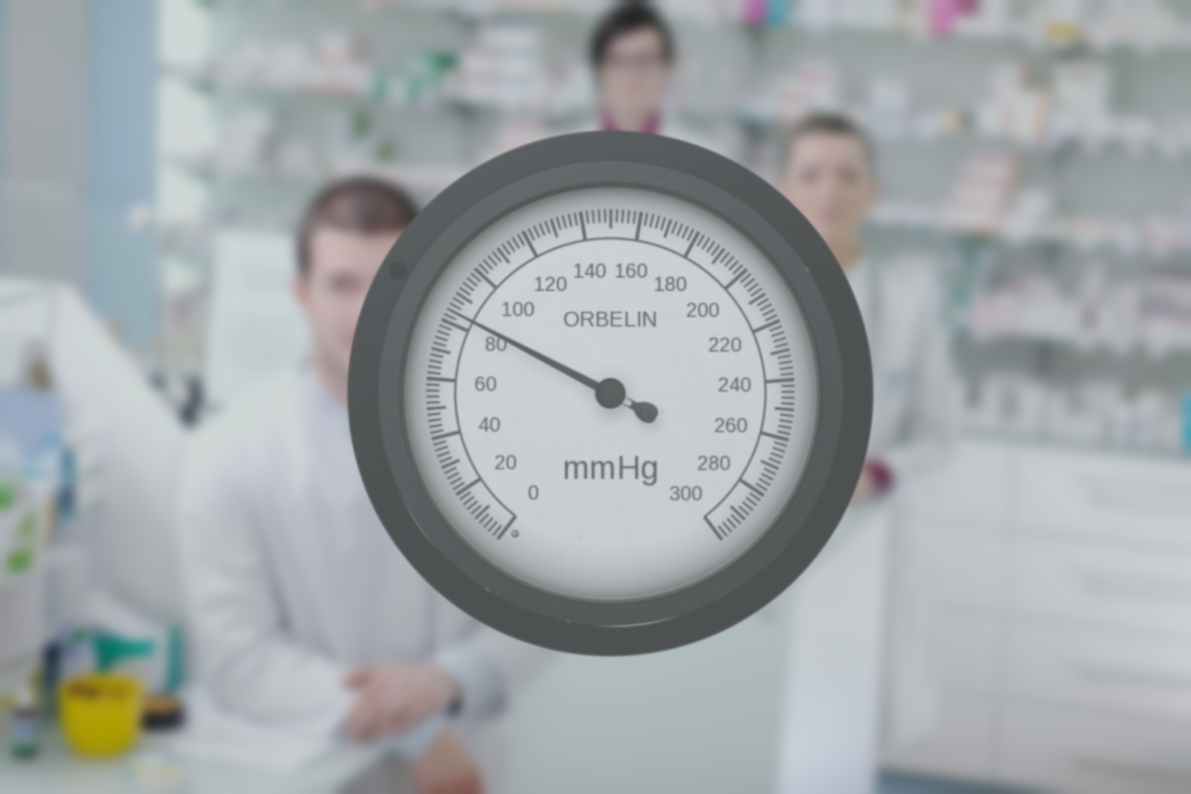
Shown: 84 mmHg
